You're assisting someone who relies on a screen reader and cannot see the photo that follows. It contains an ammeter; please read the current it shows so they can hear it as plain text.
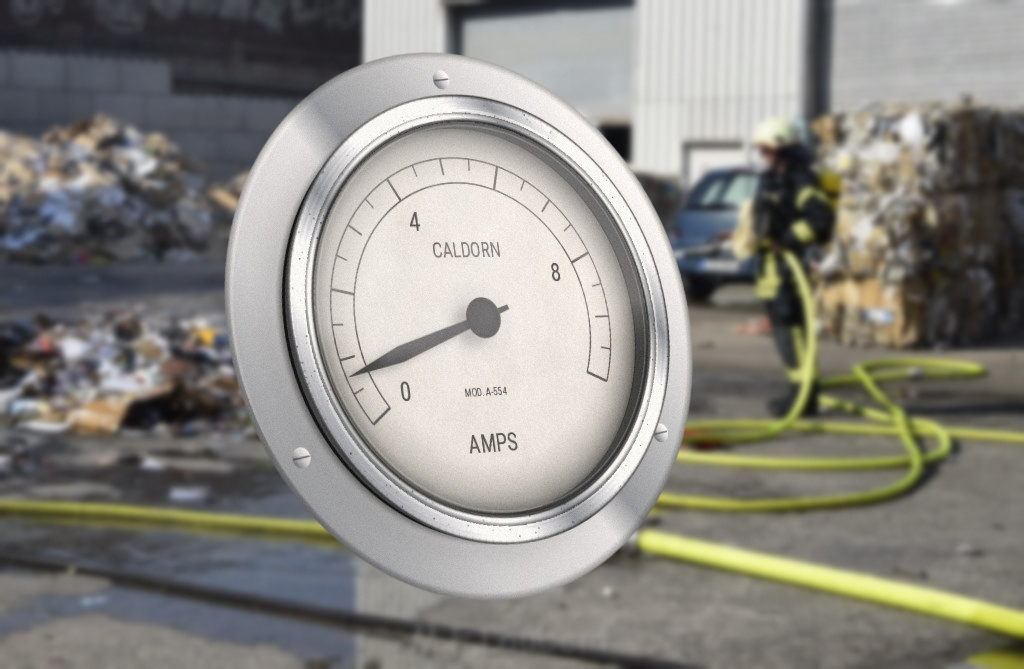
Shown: 0.75 A
